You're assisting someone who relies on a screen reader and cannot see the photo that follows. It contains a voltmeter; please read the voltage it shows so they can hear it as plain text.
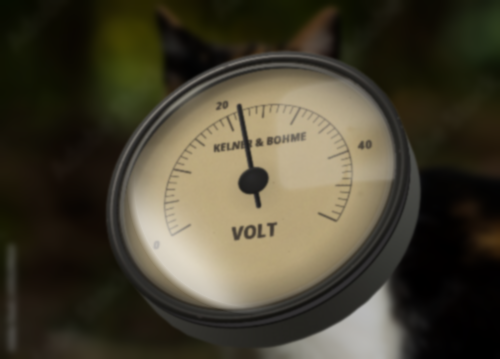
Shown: 22 V
